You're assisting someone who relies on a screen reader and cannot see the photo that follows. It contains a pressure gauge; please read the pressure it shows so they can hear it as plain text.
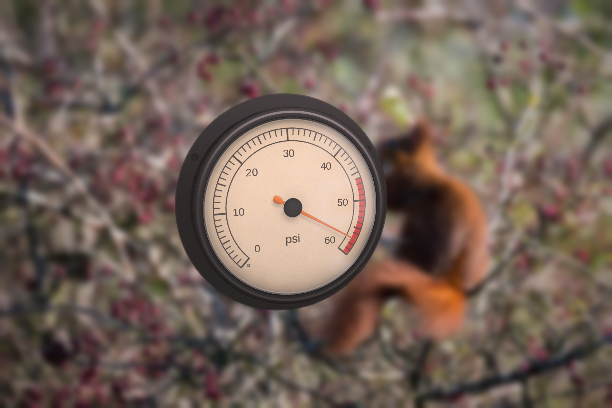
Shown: 57 psi
